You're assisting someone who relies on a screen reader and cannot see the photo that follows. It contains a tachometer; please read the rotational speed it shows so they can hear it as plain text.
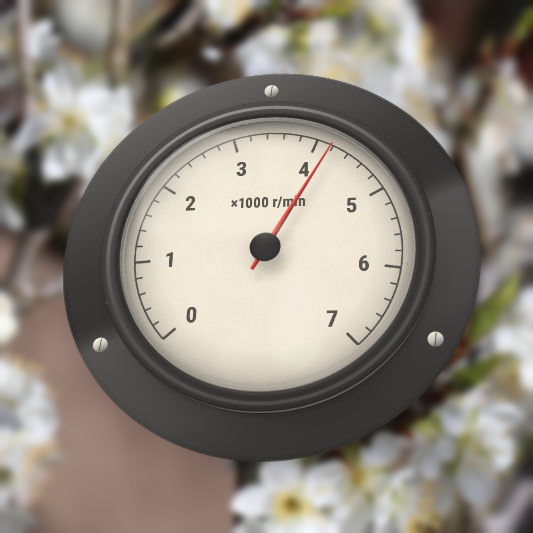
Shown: 4200 rpm
